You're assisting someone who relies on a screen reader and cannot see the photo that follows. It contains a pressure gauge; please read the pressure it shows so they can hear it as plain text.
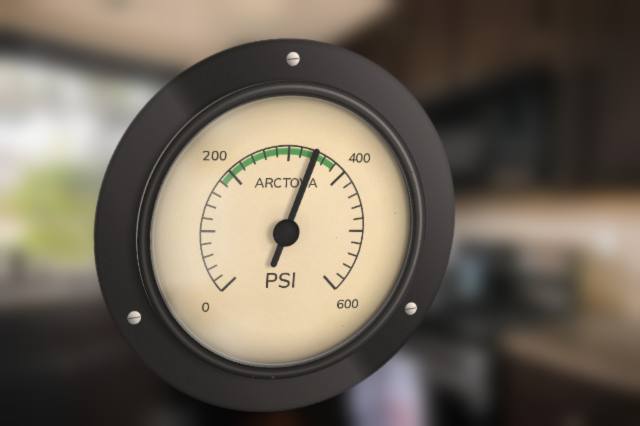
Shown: 340 psi
